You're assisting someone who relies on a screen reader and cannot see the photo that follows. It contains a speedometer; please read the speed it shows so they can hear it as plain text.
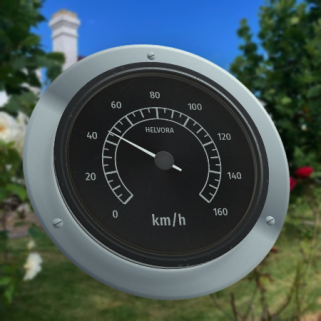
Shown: 45 km/h
